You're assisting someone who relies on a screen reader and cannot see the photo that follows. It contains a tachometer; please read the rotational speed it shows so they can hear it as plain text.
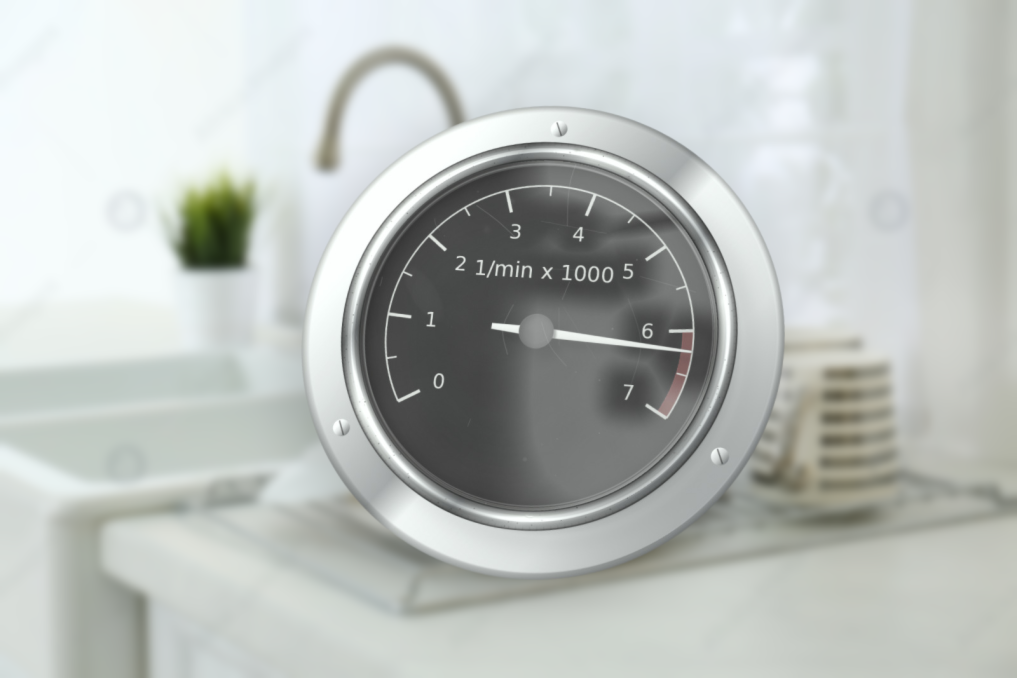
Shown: 6250 rpm
